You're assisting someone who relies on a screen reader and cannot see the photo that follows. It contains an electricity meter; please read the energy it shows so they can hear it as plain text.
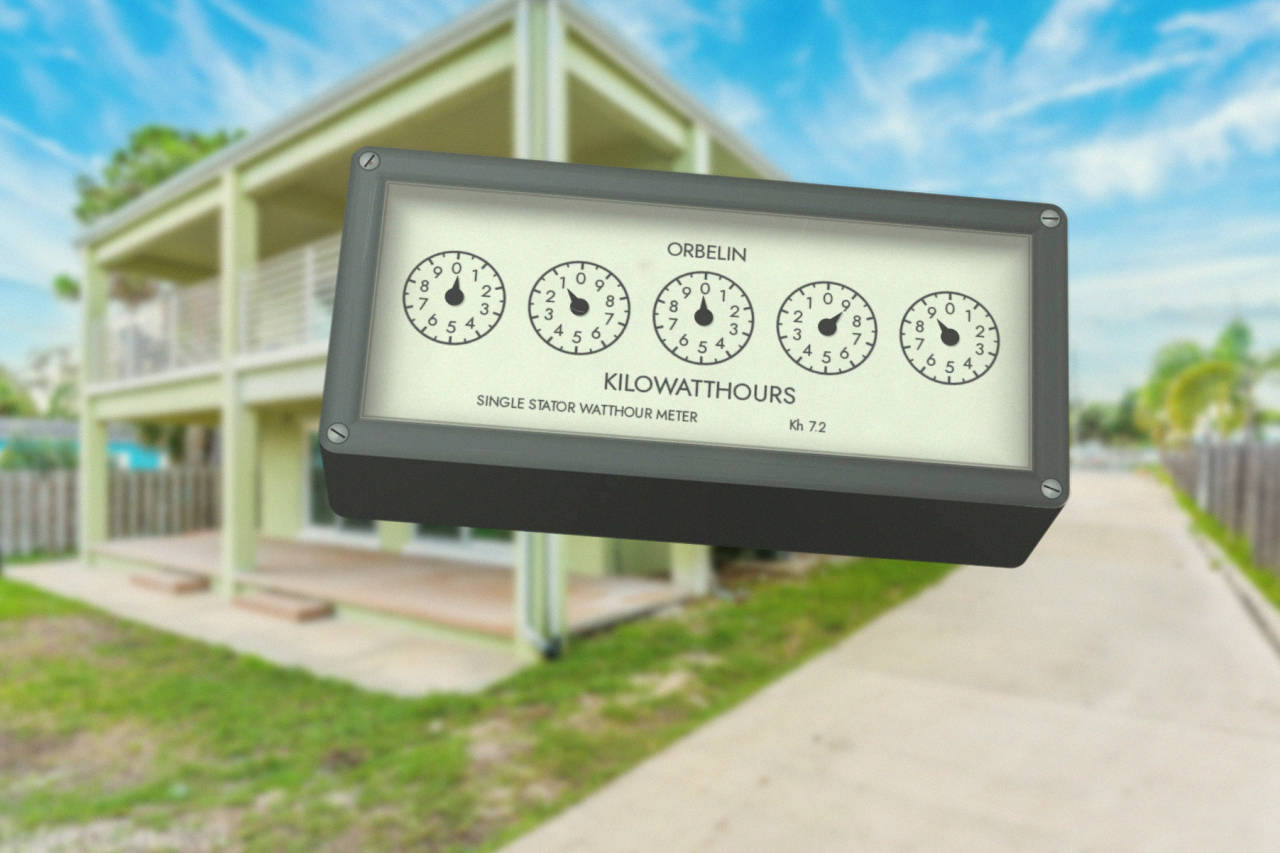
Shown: 989 kWh
